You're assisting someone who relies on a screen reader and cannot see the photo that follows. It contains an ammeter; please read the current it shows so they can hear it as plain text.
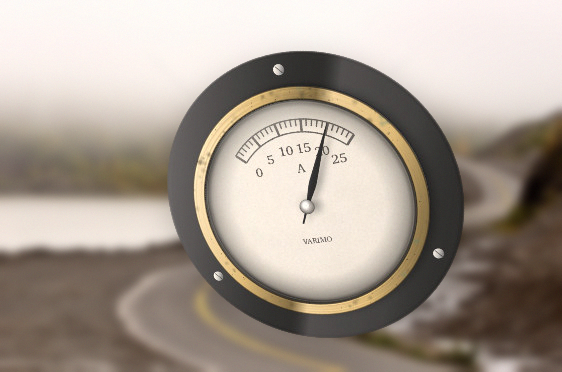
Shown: 20 A
